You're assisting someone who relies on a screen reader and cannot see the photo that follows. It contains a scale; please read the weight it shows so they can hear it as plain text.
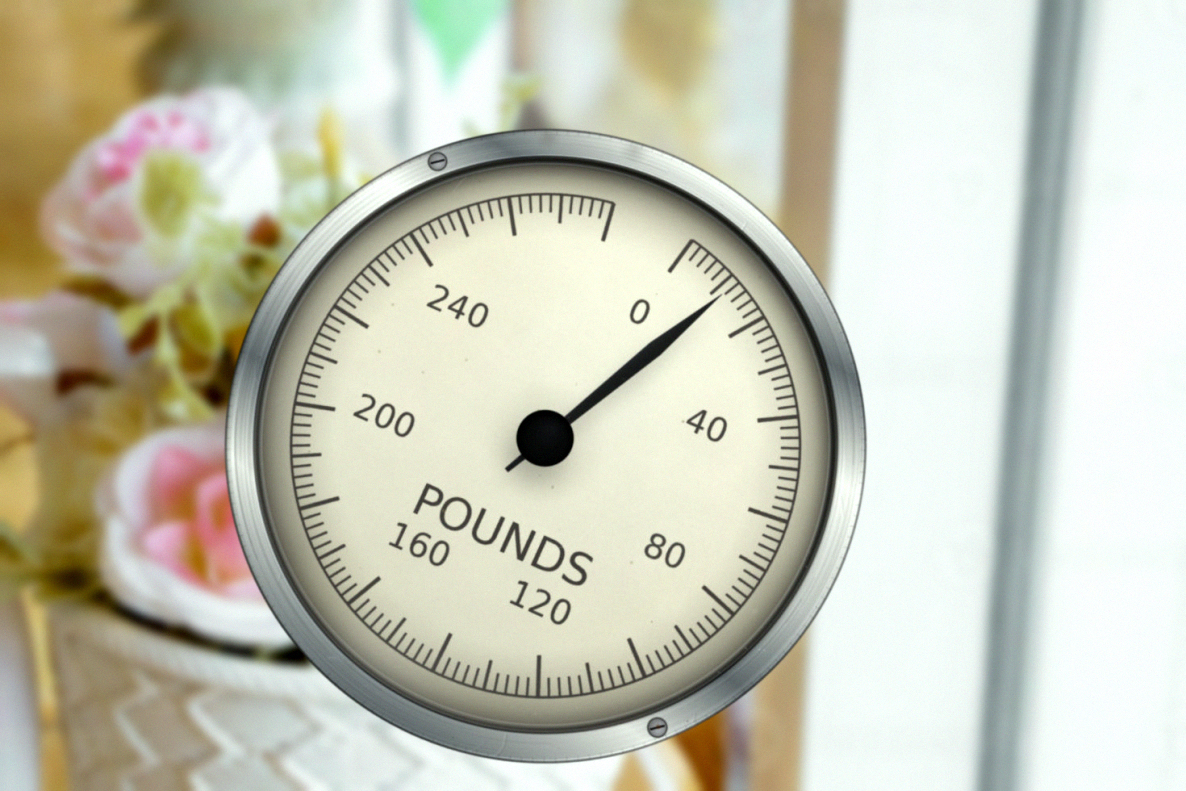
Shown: 12 lb
